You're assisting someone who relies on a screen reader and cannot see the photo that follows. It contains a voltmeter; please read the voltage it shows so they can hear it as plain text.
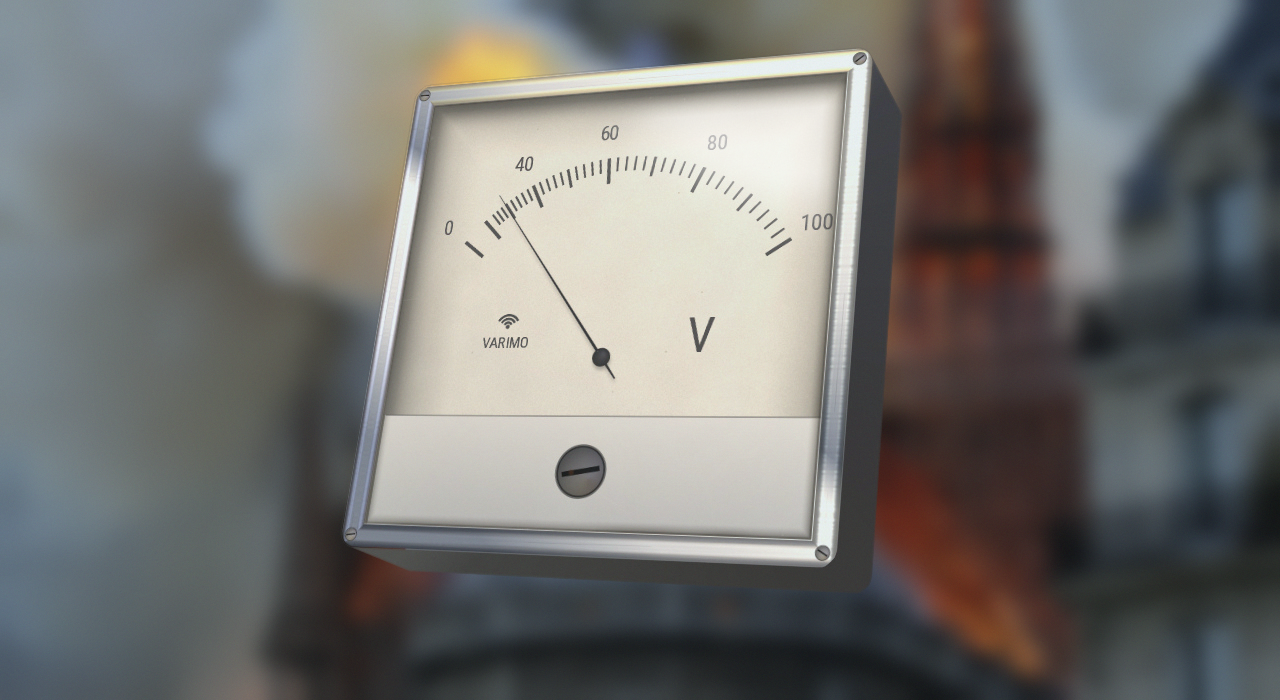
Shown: 30 V
